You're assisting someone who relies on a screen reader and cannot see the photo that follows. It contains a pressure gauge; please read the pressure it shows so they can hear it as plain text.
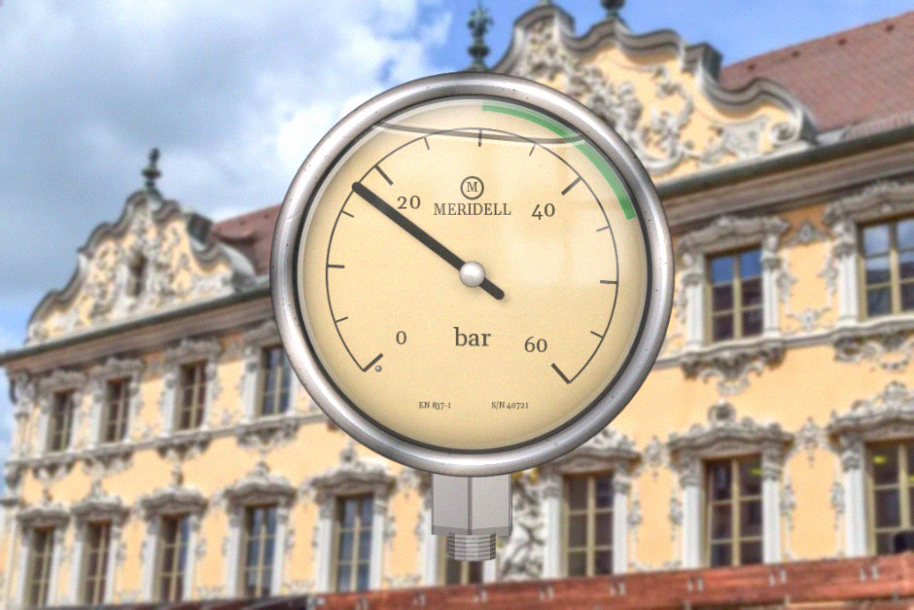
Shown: 17.5 bar
